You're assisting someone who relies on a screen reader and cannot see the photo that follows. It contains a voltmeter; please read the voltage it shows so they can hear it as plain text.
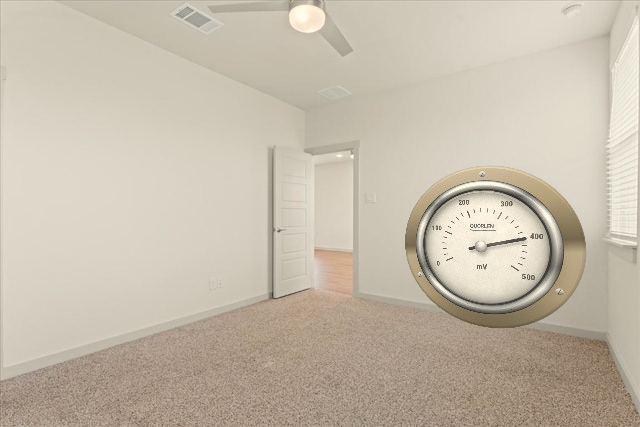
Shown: 400 mV
